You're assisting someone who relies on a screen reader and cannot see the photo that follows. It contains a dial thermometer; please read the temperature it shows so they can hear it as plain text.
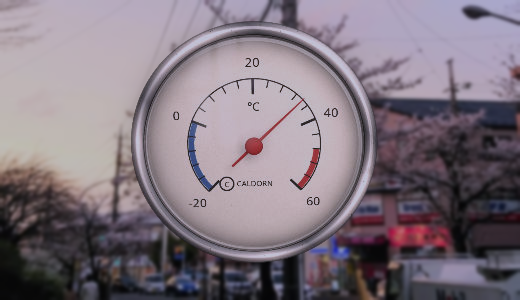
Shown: 34 °C
